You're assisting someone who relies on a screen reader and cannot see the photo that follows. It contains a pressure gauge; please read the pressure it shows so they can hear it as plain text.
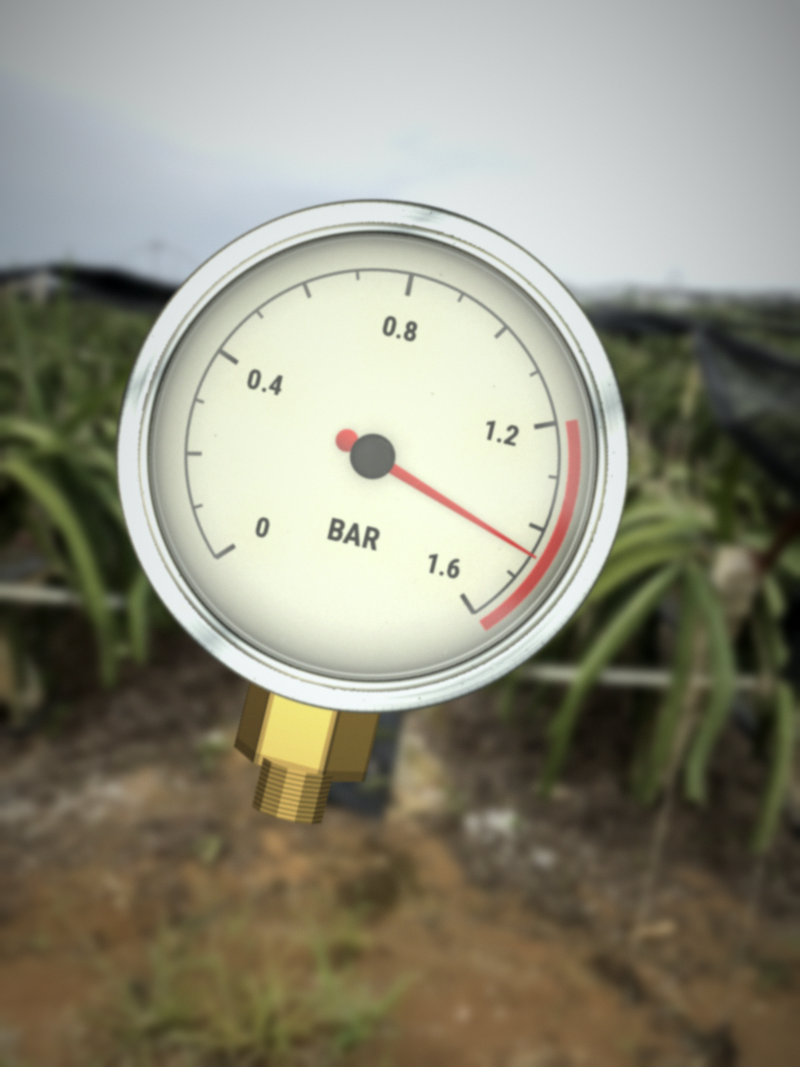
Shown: 1.45 bar
